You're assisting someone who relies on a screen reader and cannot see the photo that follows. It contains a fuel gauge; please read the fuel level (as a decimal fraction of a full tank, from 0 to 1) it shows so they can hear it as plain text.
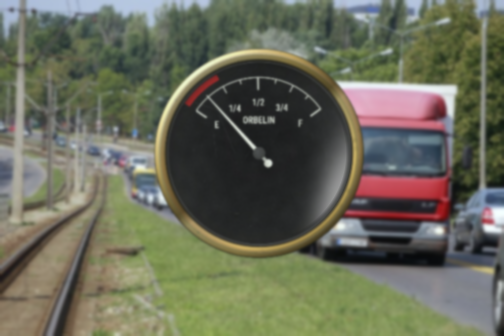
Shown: 0.125
